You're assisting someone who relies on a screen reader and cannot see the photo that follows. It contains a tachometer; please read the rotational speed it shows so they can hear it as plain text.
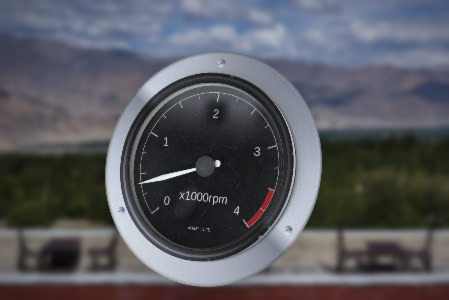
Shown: 375 rpm
